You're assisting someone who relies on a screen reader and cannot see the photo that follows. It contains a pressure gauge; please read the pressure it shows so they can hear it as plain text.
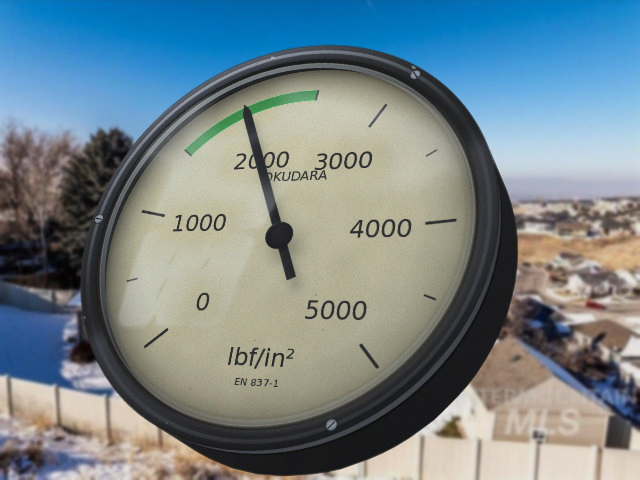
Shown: 2000 psi
